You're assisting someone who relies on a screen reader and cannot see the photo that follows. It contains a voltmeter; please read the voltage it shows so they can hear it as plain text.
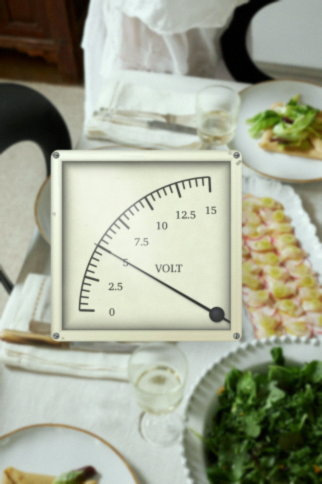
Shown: 5 V
